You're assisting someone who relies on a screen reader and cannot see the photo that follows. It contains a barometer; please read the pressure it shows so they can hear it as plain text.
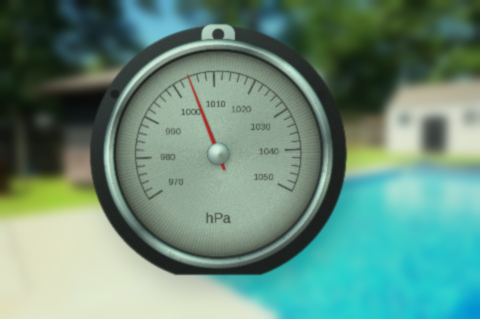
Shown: 1004 hPa
